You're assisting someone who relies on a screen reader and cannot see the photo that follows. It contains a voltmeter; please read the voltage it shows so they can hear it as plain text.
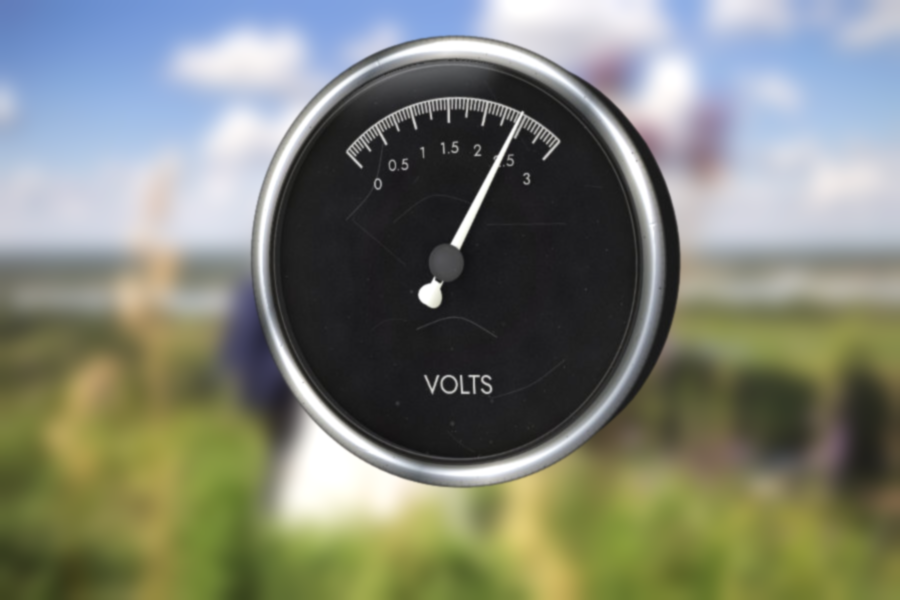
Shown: 2.5 V
